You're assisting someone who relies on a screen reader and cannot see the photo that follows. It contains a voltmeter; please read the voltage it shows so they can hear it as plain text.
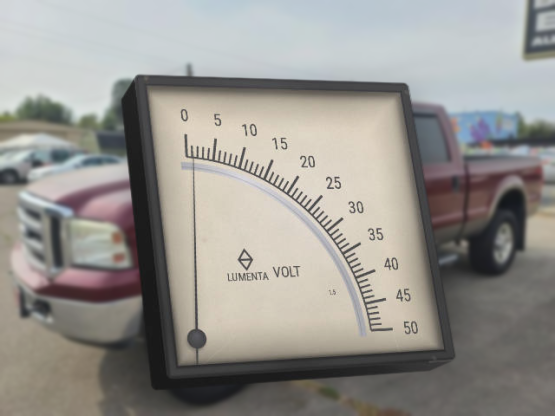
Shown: 1 V
